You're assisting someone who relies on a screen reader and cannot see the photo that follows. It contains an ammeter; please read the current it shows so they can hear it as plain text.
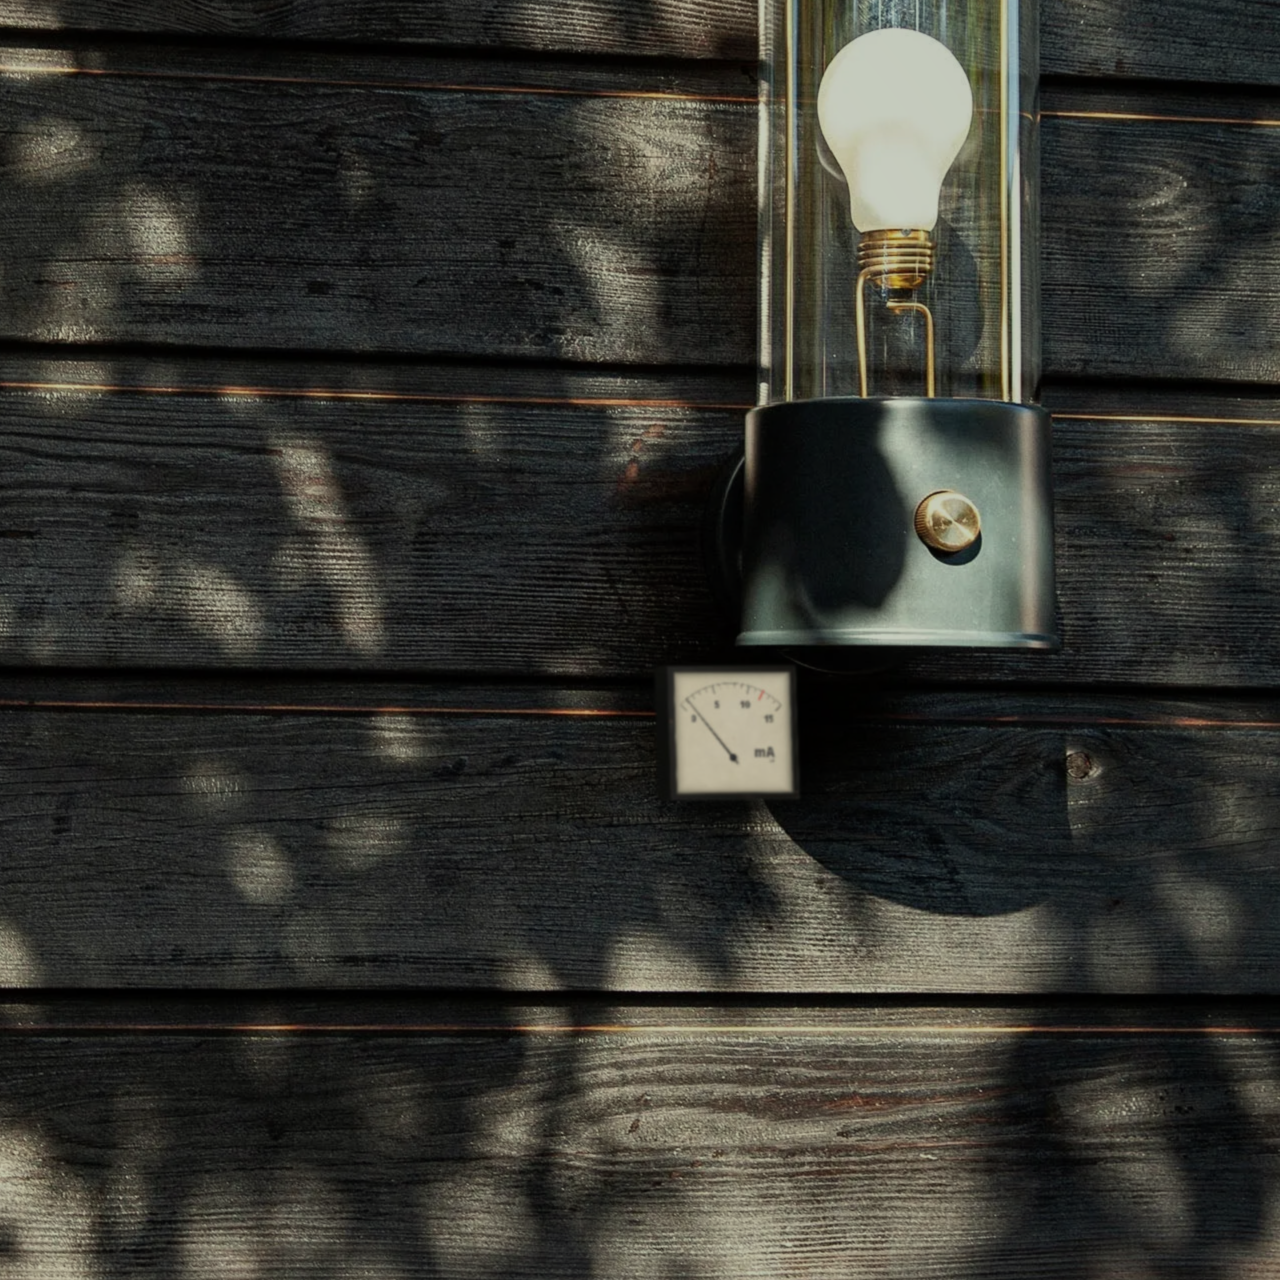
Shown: 1 mA
